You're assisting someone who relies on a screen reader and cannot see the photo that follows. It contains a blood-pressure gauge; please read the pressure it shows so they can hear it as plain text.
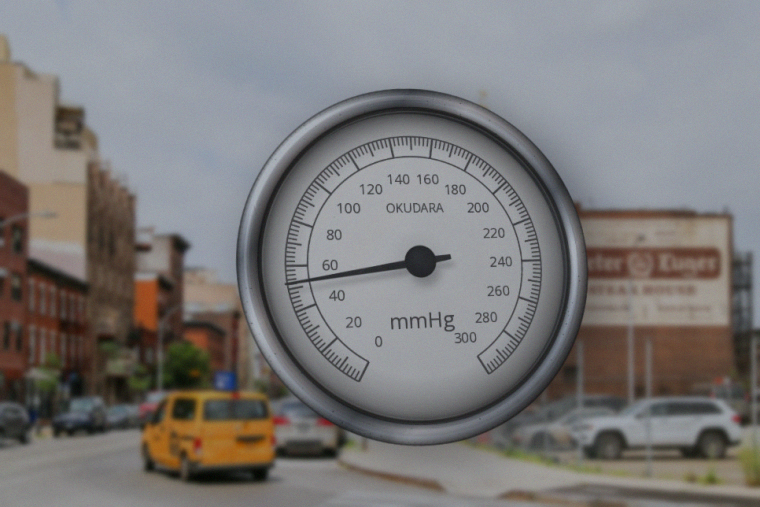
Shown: 52 mmHg
